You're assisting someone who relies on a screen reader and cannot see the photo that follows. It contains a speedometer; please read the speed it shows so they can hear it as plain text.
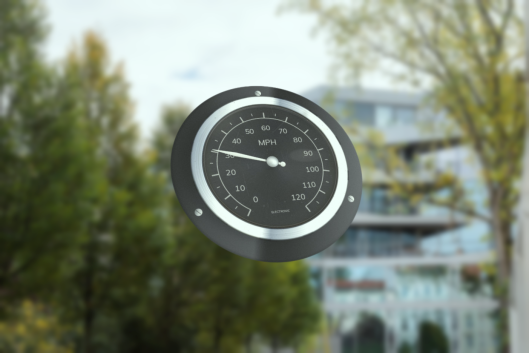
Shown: 30 mph
